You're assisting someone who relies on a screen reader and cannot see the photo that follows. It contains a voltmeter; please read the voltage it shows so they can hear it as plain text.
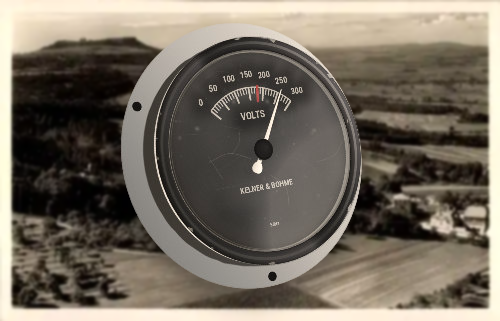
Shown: 250 V
